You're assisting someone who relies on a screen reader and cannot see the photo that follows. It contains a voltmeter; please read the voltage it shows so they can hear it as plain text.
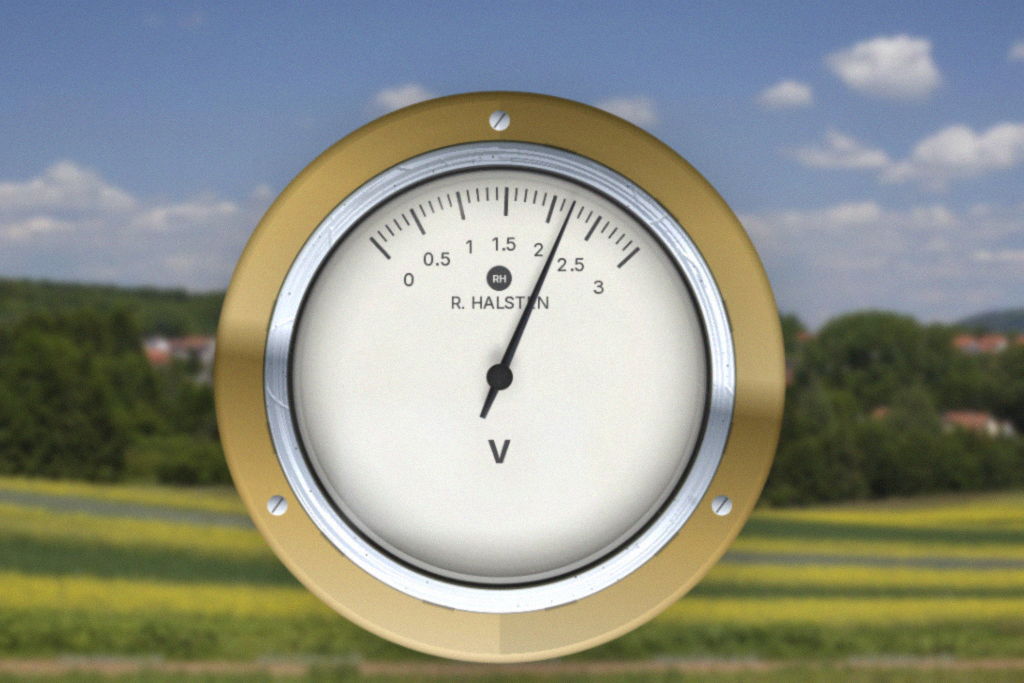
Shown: 2.2 V
